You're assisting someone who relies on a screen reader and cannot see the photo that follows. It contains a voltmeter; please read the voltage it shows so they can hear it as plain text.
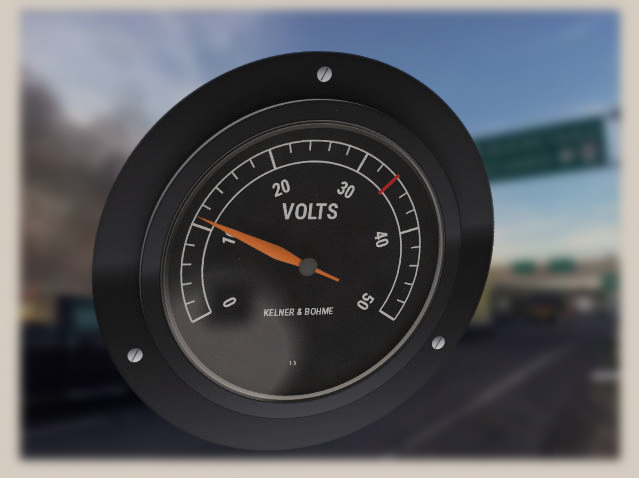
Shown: 11 V
